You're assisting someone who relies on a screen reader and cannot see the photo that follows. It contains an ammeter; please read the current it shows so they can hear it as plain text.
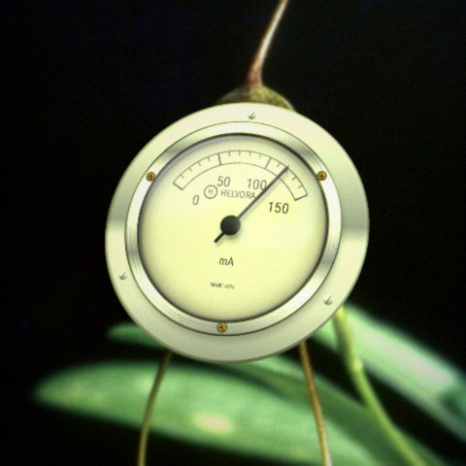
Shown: 120 mA
